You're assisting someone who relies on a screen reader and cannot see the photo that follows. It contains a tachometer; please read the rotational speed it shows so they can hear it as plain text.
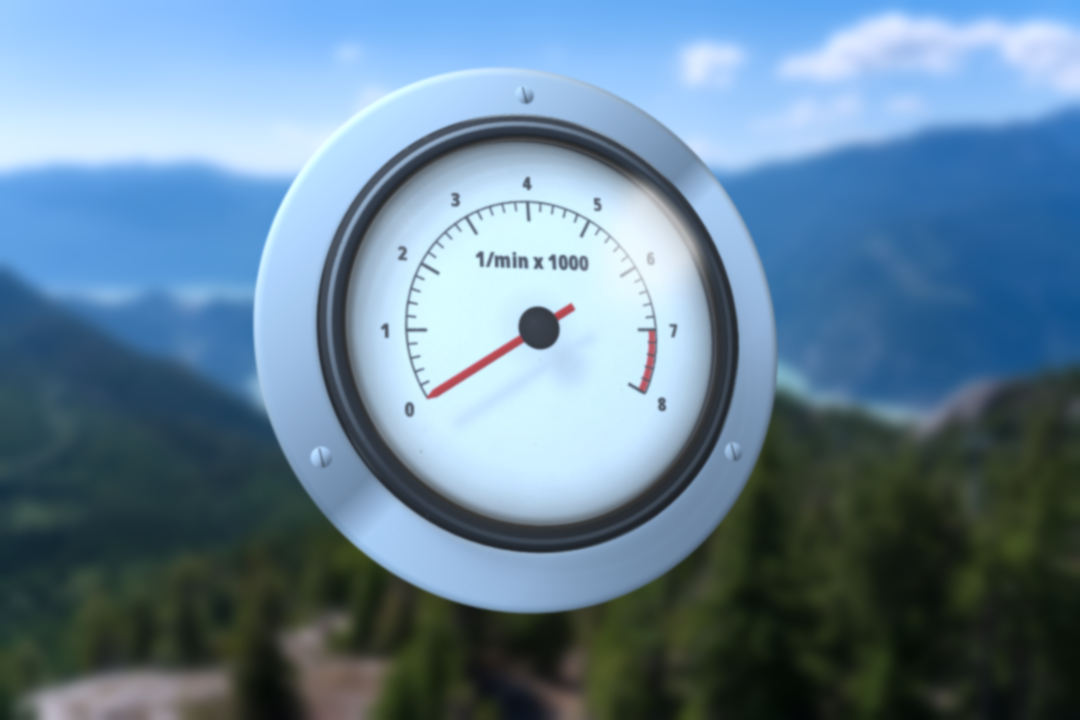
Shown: 0 rpm
